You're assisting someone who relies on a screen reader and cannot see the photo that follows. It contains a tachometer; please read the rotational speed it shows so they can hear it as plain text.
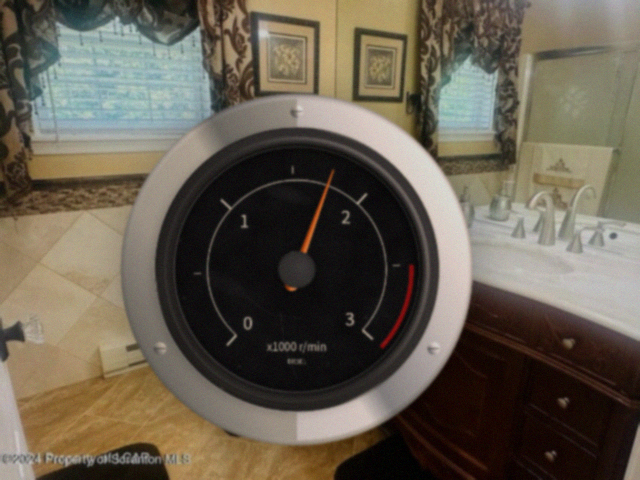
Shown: 1750 rpm
